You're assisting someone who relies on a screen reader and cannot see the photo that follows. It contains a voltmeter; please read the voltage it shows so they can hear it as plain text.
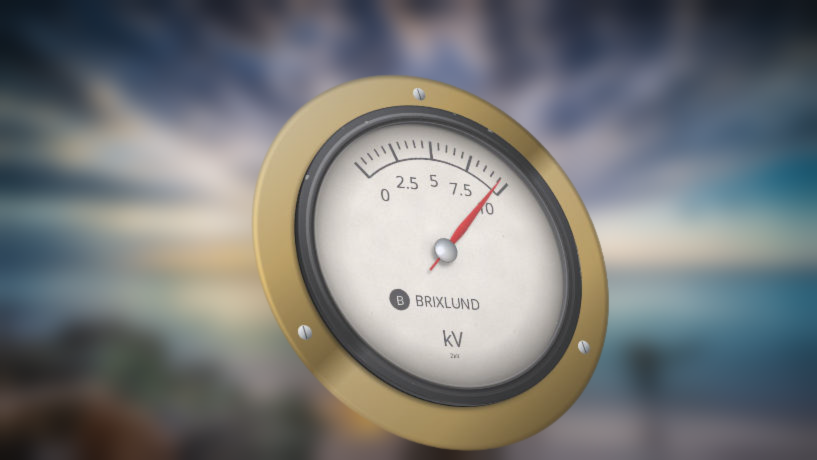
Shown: 9.5 kV
